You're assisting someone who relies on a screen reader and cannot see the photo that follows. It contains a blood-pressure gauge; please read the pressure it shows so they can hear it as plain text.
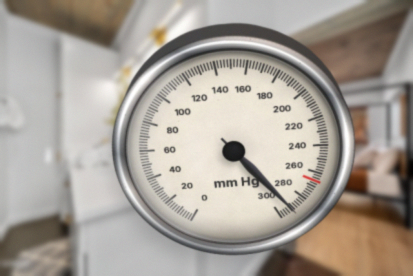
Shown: 290 mmHg
